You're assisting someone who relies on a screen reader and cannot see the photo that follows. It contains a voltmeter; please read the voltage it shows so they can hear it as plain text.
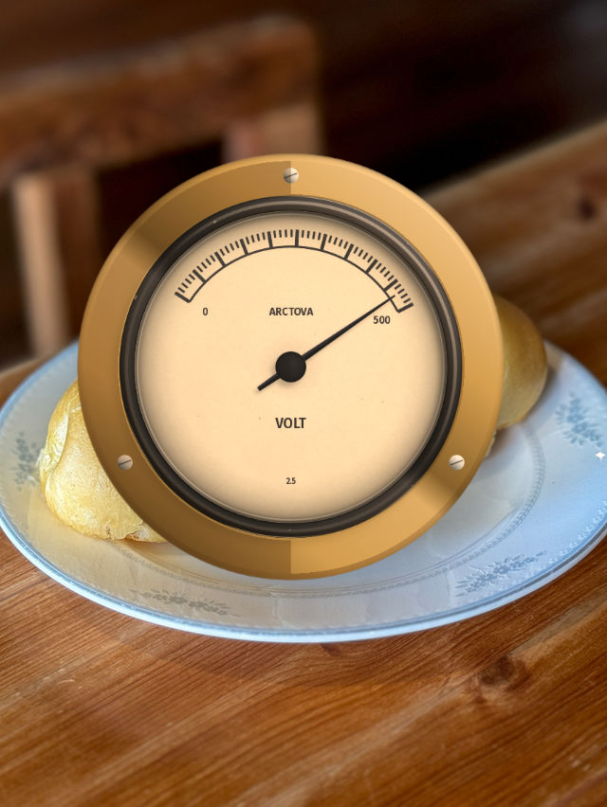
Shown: 470 V
